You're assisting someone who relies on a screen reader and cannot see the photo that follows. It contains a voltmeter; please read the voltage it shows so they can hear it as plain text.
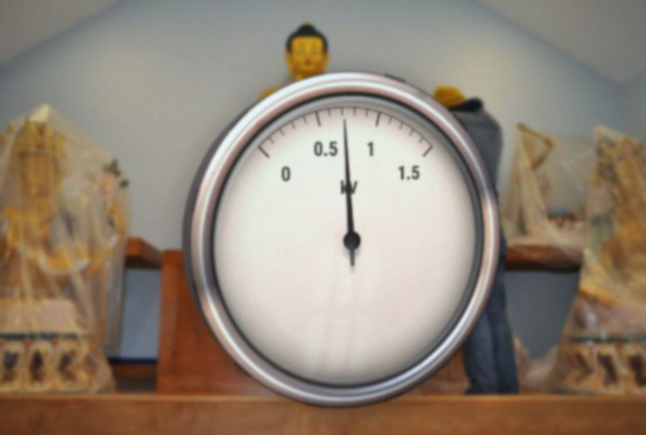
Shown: 0.7 kV
